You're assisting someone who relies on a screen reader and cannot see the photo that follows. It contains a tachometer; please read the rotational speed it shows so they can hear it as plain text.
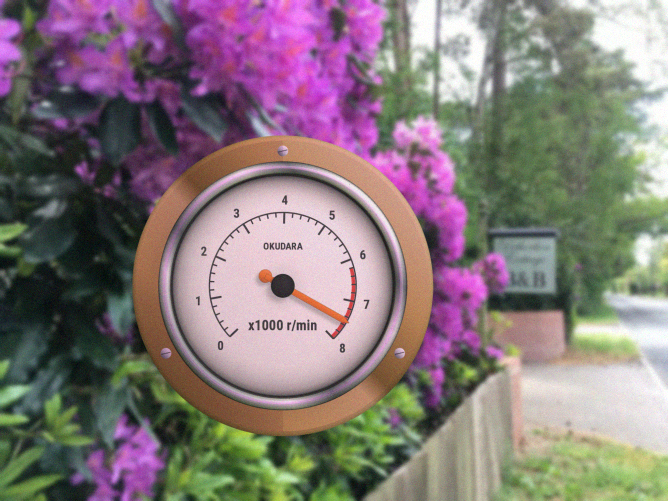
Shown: 7500 rpm
